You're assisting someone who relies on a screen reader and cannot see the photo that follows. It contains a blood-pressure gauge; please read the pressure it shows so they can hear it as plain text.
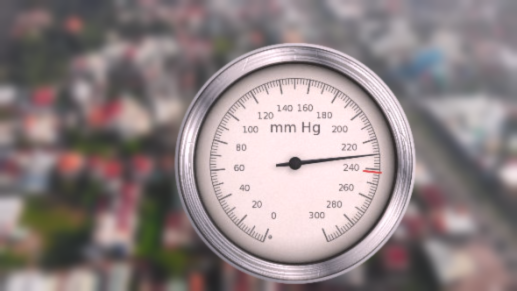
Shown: 230 mmHg
